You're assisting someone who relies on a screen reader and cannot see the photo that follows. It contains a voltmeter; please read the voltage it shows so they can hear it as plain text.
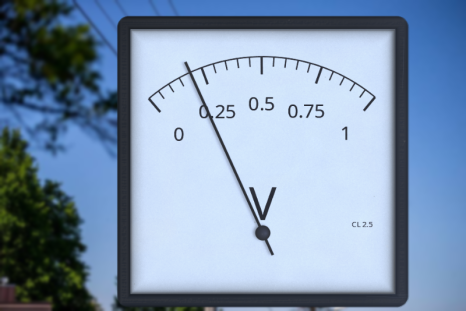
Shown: 0.2 V
